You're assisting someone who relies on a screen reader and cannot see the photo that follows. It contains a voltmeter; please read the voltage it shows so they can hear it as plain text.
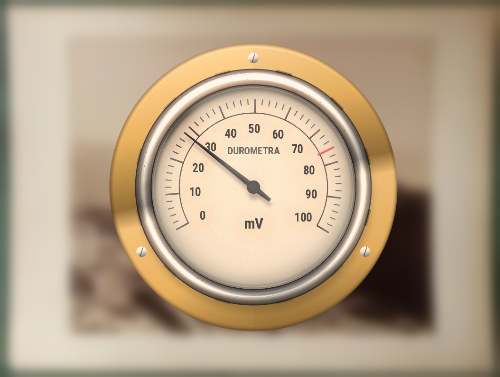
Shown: 28 mV
